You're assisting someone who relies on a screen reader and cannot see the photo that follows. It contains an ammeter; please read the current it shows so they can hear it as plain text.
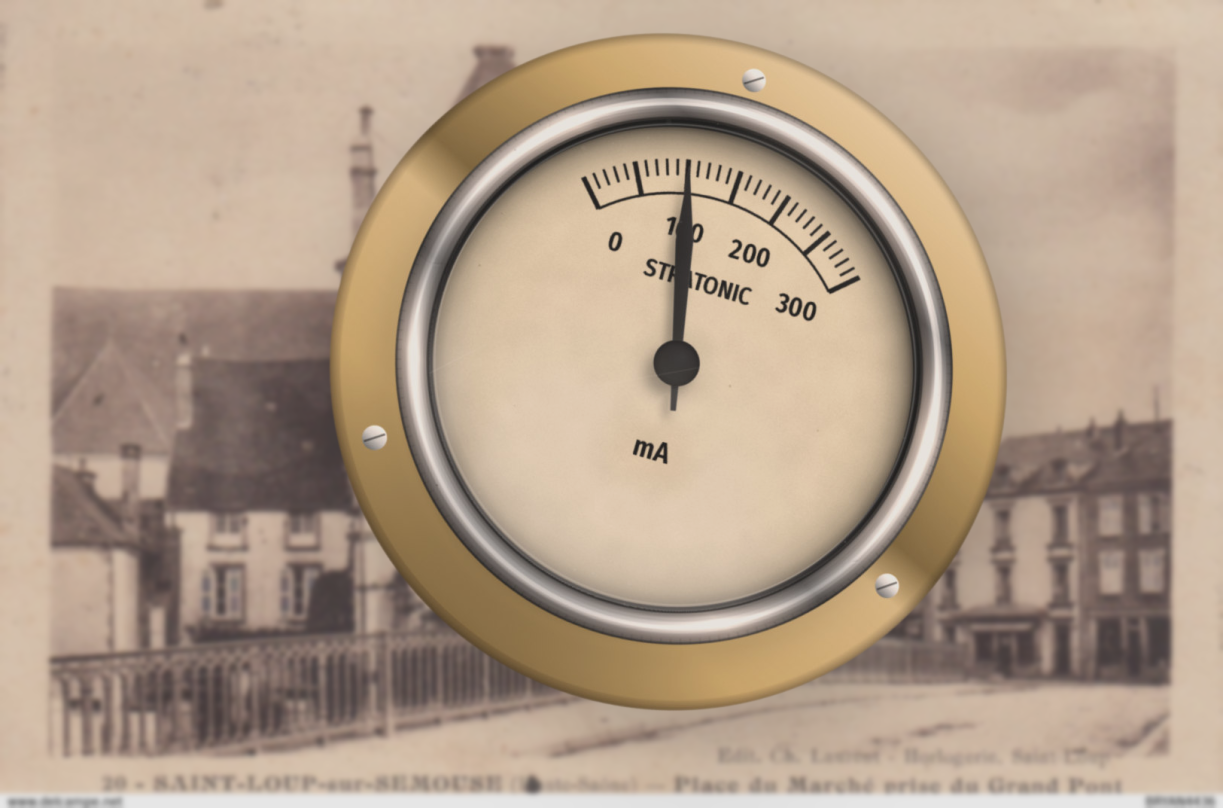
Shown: 100 mA
